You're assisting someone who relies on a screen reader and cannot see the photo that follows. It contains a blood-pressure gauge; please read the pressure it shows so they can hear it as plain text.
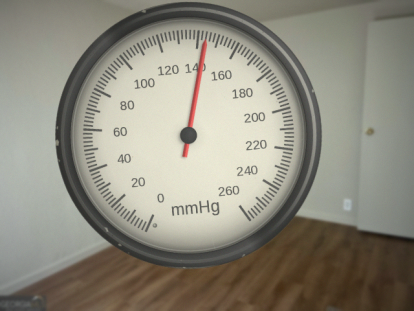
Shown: 144 mmHg
